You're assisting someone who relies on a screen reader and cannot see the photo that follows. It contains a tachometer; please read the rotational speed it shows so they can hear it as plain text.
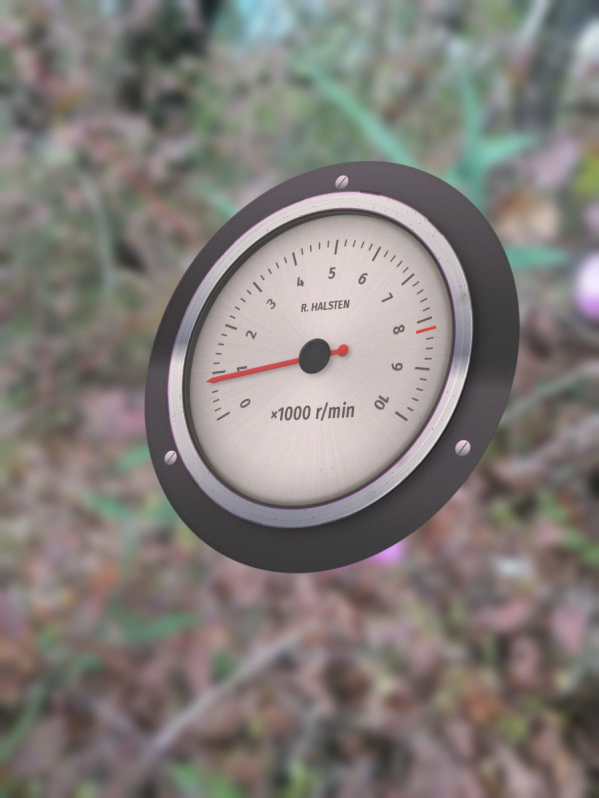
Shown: 800 rpm
